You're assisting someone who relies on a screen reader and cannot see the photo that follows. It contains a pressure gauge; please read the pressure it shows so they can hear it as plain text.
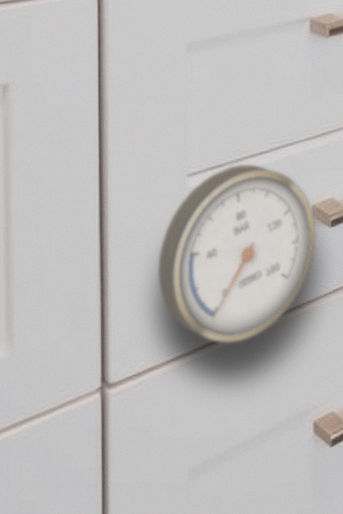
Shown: 0 bar
